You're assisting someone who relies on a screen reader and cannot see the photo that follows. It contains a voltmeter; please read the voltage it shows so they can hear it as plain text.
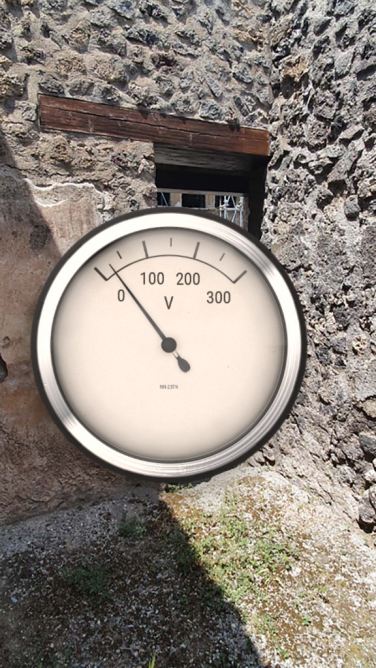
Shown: 25 V
